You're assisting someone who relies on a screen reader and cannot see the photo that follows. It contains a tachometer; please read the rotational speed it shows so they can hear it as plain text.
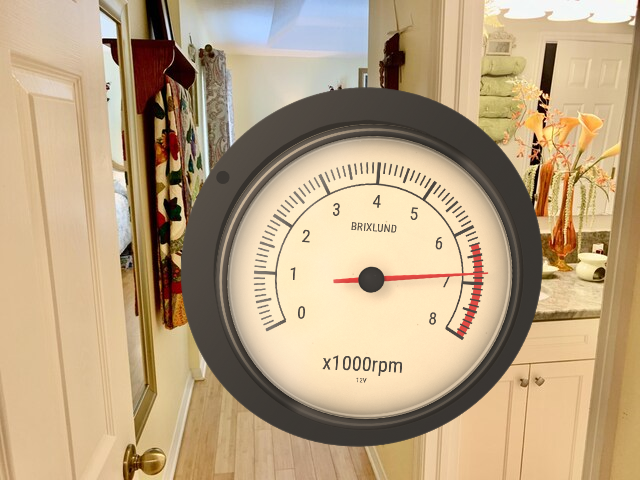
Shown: 6800 rpm
